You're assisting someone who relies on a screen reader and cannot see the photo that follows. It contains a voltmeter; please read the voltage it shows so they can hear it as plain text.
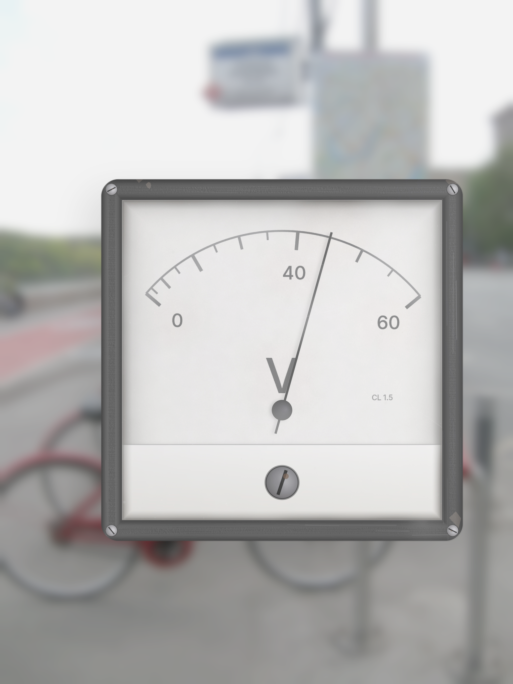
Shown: 45 V
